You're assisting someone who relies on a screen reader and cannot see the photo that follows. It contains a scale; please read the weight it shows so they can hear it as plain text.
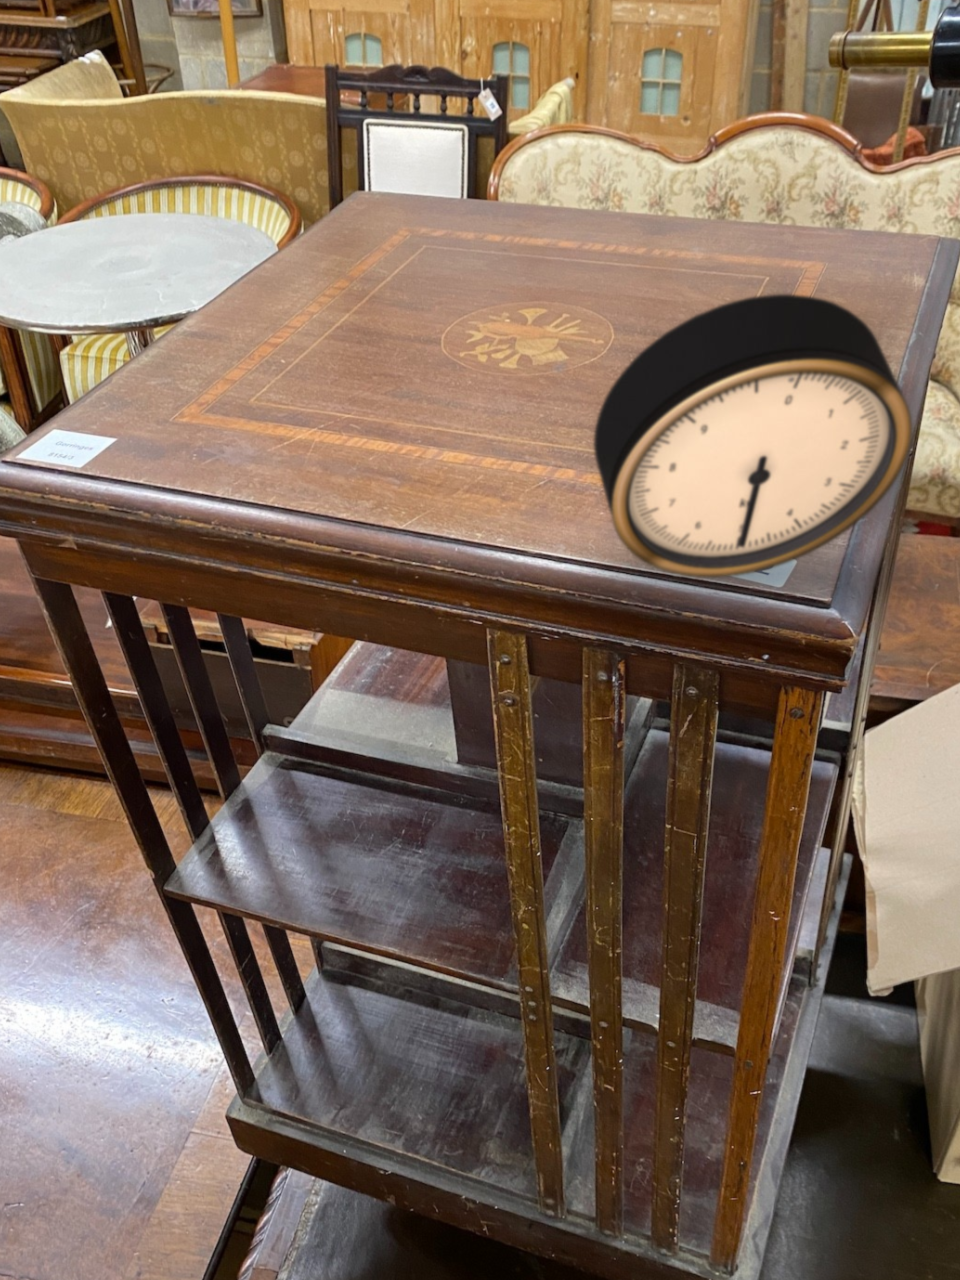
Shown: 5 kg
